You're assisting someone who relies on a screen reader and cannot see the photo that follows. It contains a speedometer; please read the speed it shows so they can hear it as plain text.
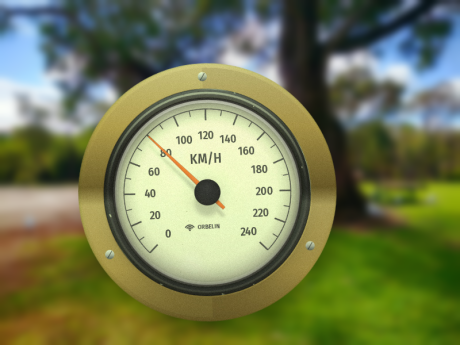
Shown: 80 km/h
